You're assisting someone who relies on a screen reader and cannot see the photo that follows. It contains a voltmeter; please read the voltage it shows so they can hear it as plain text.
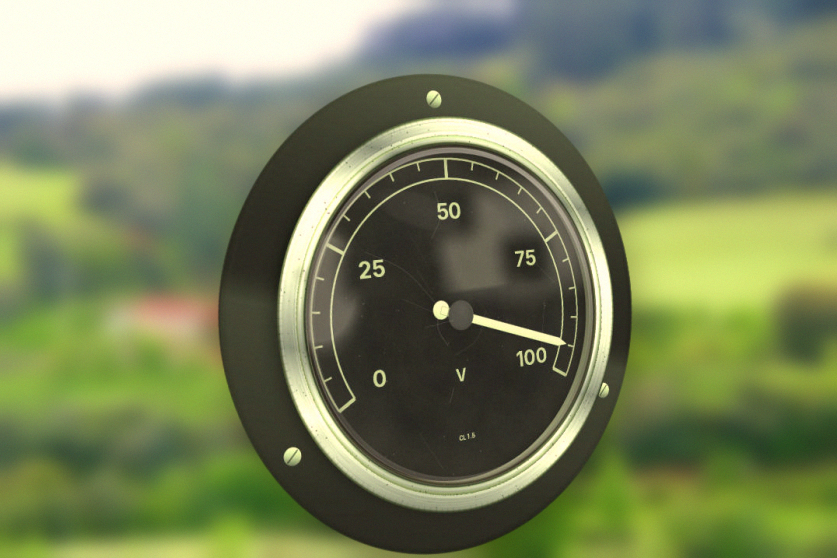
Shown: 95 V
